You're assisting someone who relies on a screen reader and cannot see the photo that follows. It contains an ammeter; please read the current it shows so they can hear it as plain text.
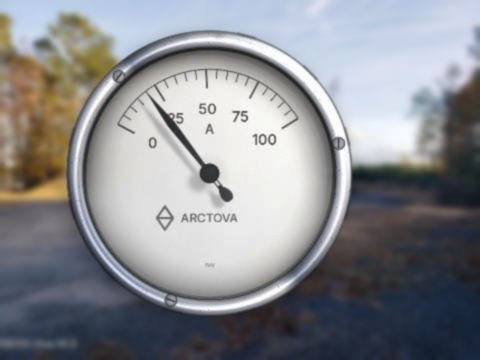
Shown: 20 A
